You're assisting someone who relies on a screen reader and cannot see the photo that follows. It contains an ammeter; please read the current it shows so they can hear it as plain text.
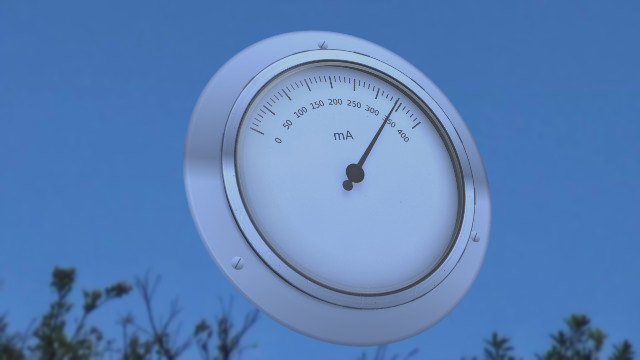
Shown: 340 mA
